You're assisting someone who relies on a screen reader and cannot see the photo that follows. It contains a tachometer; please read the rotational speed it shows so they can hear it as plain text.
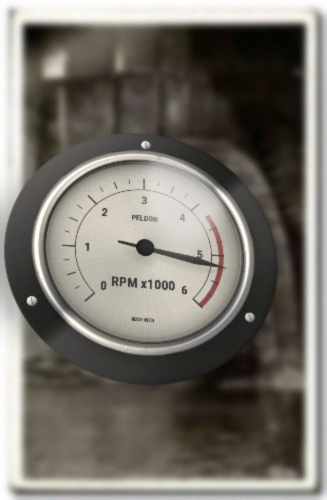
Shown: 5250 rpm
